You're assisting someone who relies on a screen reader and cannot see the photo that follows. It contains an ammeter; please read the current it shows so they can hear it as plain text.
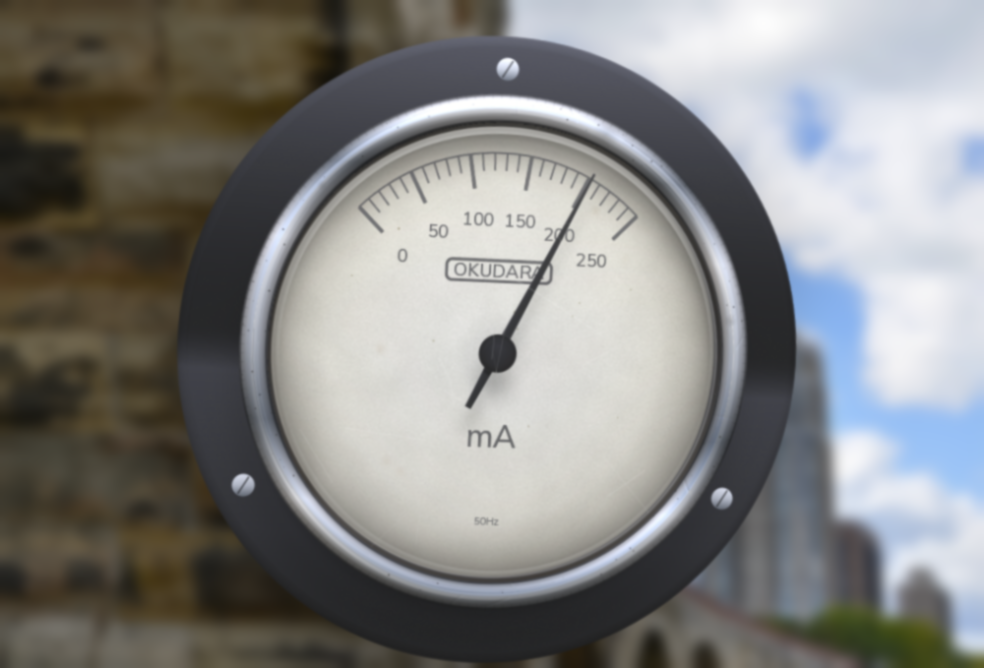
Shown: 200 mA
